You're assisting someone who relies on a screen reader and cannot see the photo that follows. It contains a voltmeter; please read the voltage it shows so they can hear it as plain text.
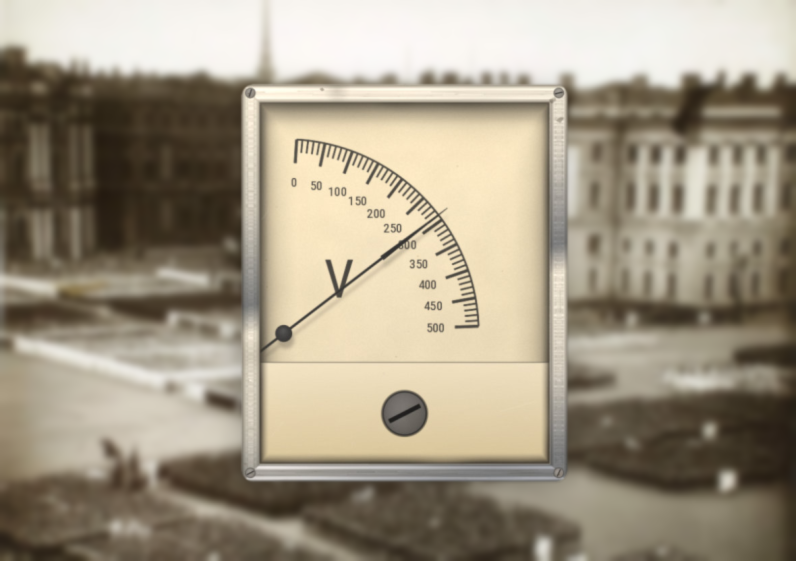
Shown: 290 V
